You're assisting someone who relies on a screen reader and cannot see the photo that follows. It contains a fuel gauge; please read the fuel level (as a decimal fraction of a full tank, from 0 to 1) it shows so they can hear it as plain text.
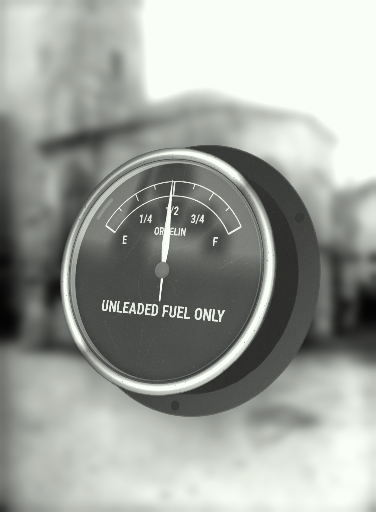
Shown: 0.5
